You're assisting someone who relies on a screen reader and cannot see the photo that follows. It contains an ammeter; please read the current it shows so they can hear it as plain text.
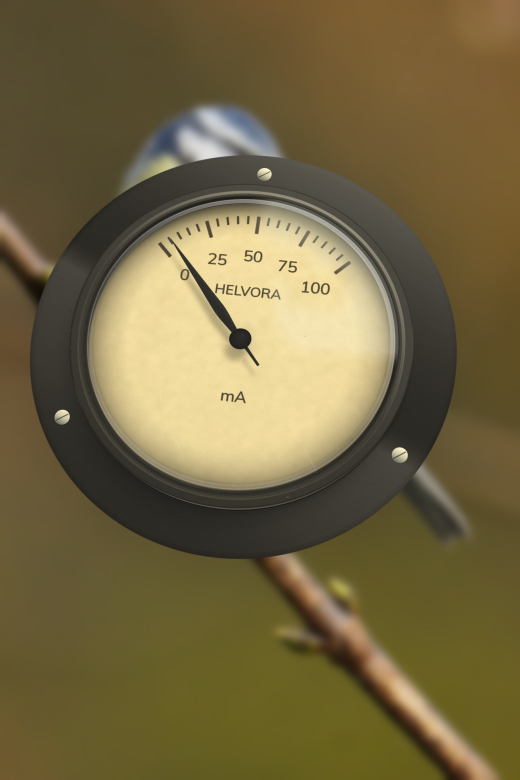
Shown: 5 mA
